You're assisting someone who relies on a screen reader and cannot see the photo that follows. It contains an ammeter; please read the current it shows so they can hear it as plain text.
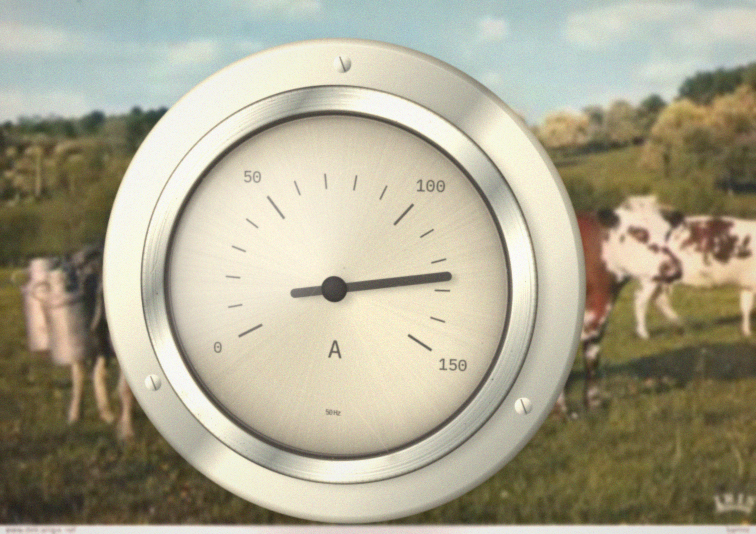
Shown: 125 A
